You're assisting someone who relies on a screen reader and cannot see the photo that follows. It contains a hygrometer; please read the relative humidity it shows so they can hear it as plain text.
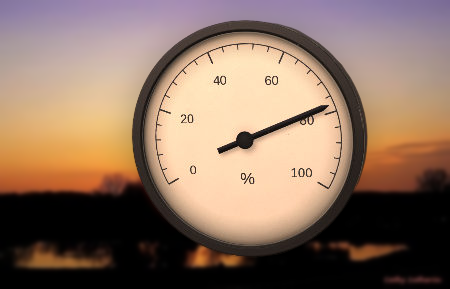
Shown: 78 %
